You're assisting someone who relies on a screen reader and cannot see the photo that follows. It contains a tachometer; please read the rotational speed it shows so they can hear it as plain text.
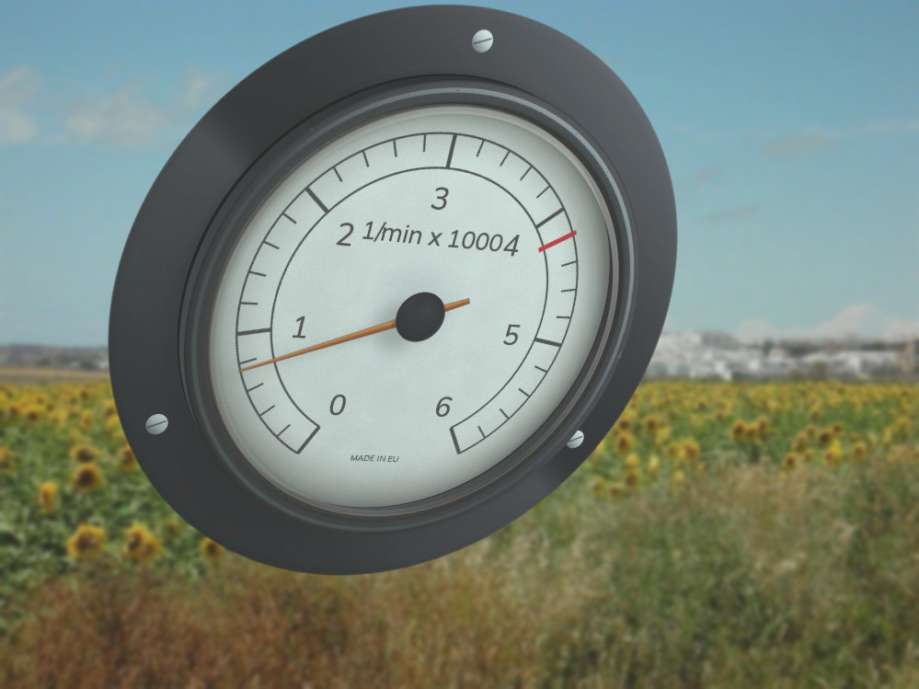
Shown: 800 rpm
